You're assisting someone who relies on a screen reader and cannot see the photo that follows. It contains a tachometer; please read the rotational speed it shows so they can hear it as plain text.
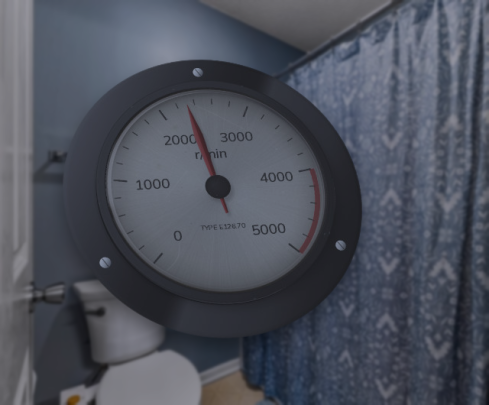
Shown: 2300 rpm
